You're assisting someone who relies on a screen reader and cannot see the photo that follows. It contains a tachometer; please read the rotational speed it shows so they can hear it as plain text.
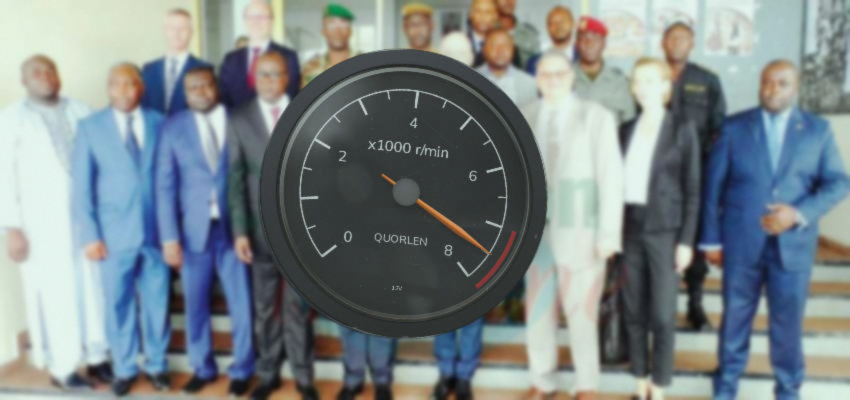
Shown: 7500 rpm
